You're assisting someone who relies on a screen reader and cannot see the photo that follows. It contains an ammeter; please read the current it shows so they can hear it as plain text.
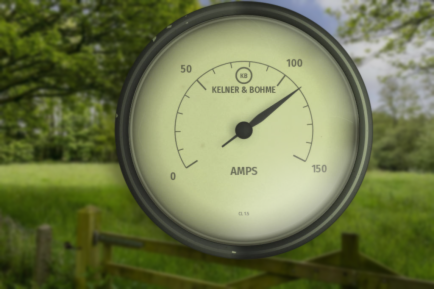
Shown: 110 A
